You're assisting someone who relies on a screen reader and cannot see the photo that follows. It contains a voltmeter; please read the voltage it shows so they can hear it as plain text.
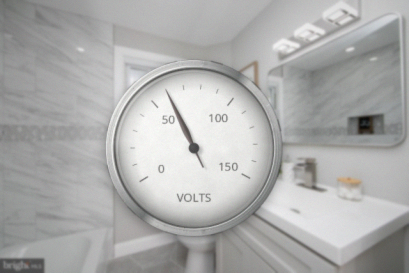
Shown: 60 V
